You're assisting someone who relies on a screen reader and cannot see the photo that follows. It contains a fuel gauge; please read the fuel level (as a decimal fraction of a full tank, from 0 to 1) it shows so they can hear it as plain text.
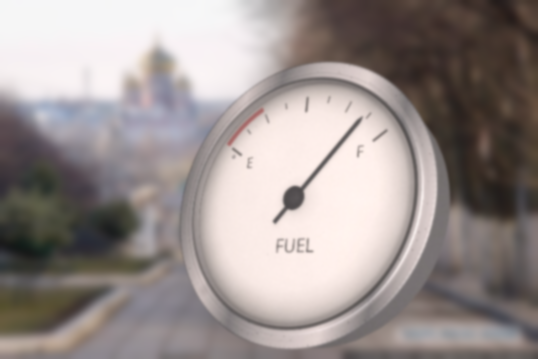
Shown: 0.875
